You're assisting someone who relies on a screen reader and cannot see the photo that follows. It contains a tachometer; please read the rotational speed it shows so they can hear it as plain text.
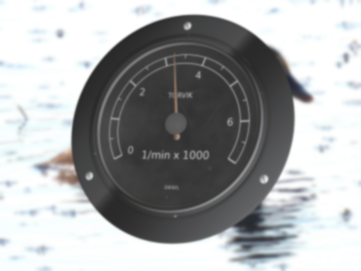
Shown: 3250 rpm
